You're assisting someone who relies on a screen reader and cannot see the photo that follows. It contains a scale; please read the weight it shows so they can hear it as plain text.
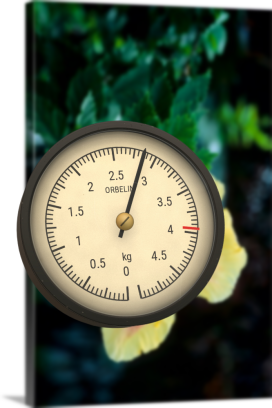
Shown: 2.85 kg
